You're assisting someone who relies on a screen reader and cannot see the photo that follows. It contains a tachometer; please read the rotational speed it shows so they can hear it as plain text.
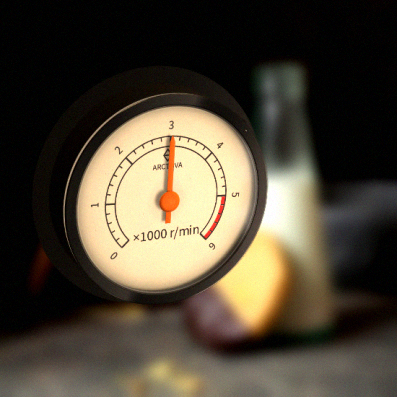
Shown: 3000 rpm
